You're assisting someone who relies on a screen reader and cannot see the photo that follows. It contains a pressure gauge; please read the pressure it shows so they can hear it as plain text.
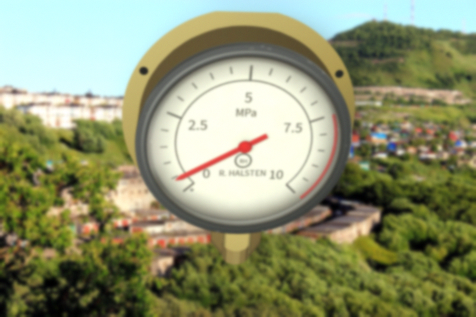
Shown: 0.5 MPa
